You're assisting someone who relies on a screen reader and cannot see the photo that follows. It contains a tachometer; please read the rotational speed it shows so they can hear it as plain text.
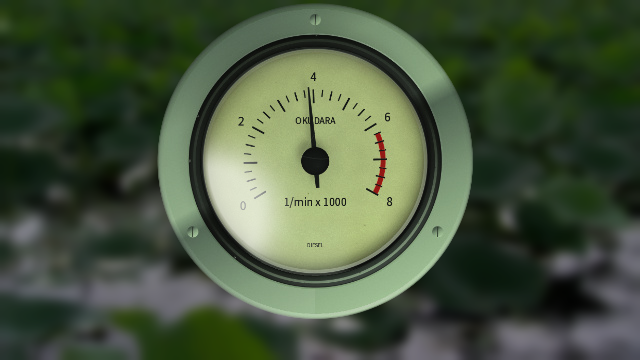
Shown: 3875 rpm
